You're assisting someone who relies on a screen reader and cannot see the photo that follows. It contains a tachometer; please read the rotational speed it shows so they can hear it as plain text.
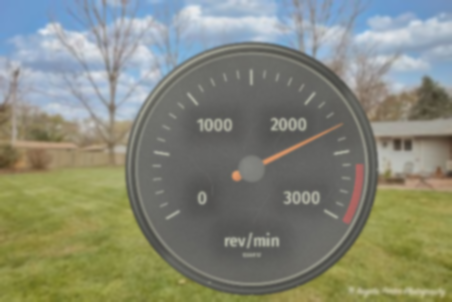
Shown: 2300 rpm
